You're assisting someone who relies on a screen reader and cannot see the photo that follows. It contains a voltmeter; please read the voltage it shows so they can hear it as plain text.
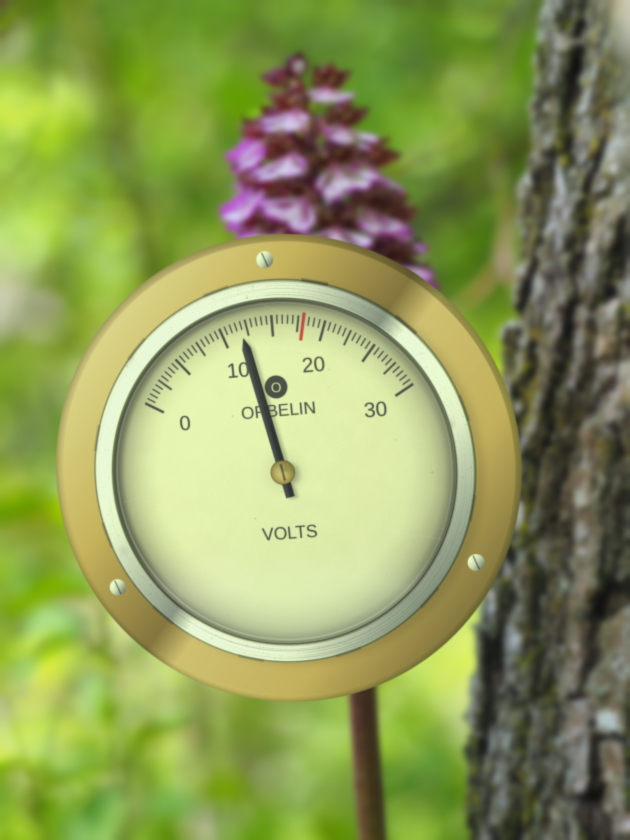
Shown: 12 V
